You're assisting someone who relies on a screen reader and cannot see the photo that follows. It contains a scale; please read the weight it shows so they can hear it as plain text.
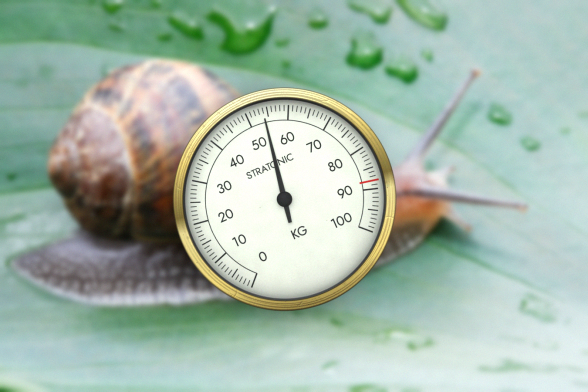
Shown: 54 kg
